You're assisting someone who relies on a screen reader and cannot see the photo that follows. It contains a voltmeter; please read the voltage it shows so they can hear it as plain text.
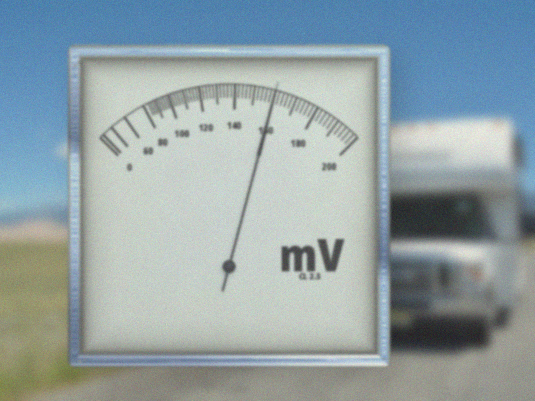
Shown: 160 mV
